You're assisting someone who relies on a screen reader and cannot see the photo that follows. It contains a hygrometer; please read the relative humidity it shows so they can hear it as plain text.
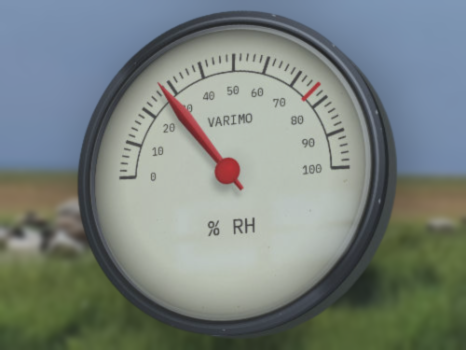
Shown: 28 %
